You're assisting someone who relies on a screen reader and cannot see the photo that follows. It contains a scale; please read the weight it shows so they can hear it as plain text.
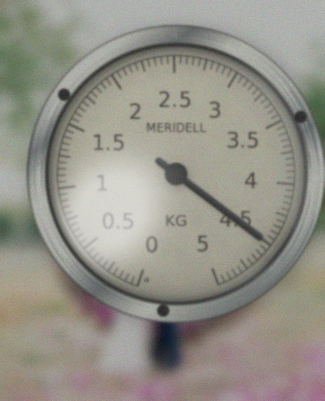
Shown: 4.5 kg
